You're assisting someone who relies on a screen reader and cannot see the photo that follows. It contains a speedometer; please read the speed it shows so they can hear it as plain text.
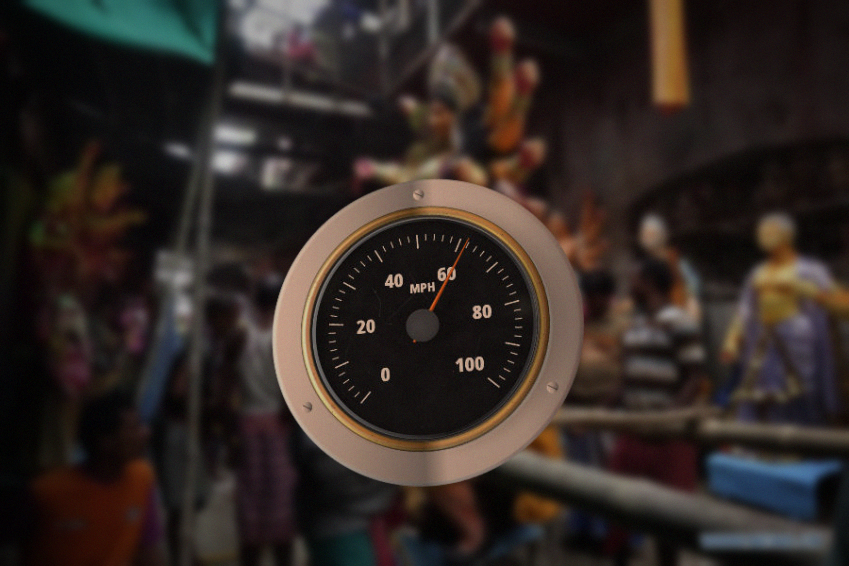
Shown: 62 mph
